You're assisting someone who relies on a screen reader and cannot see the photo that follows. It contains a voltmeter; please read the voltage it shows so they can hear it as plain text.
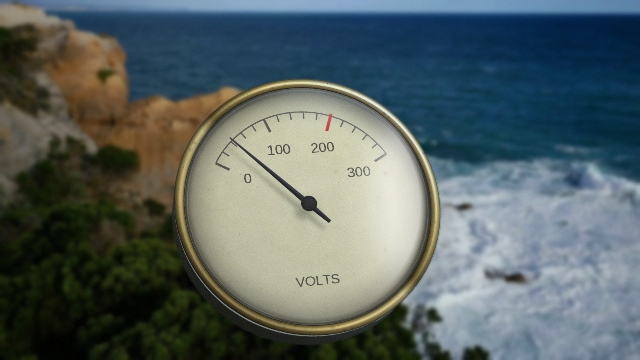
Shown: 40 V
